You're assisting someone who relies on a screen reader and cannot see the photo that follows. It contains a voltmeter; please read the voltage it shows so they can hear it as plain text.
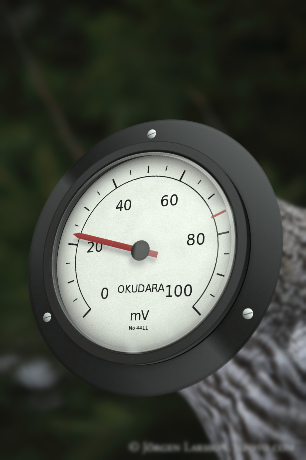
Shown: 22.5 mV
